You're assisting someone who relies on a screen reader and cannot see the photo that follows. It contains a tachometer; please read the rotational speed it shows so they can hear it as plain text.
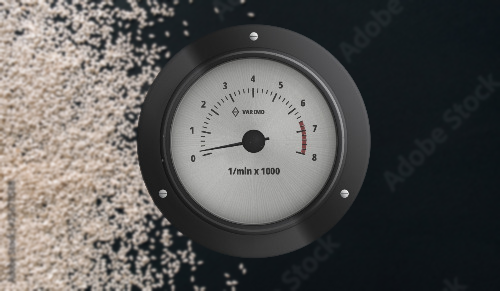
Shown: 200 rpm
